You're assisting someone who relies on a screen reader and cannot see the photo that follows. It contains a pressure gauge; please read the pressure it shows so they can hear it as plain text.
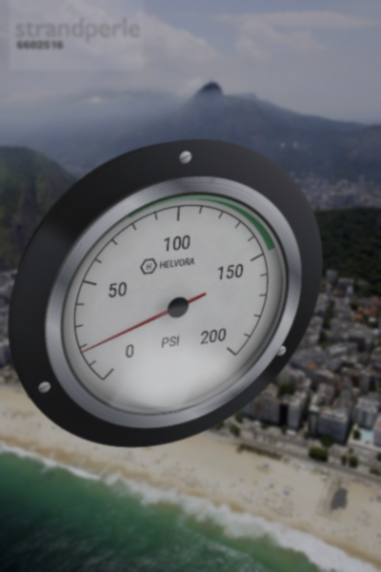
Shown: 20 psi
